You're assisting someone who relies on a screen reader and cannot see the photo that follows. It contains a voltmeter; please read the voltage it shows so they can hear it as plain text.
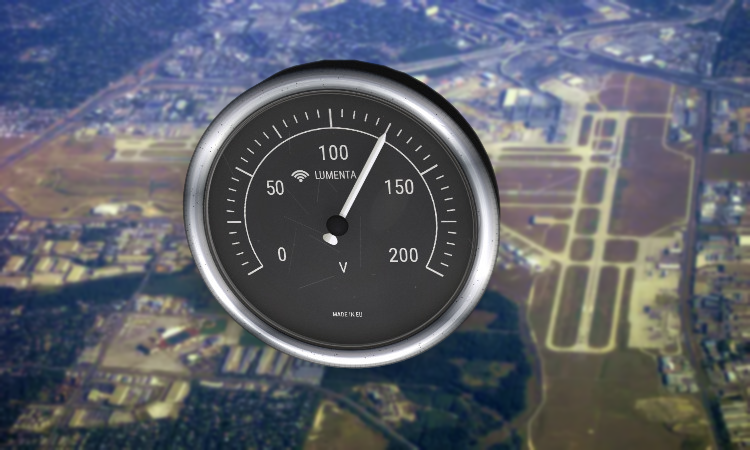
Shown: 125 V
